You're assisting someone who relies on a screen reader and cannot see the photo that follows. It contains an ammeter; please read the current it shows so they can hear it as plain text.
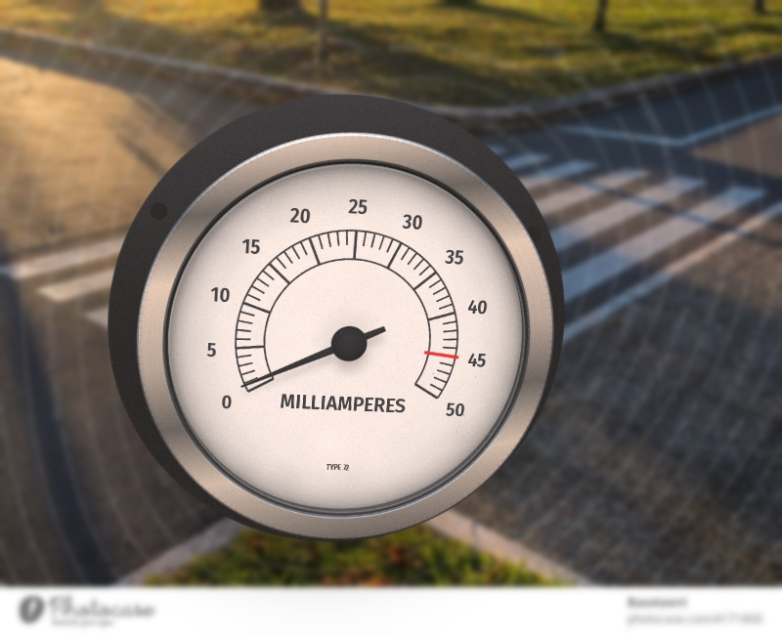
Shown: 1 mA
